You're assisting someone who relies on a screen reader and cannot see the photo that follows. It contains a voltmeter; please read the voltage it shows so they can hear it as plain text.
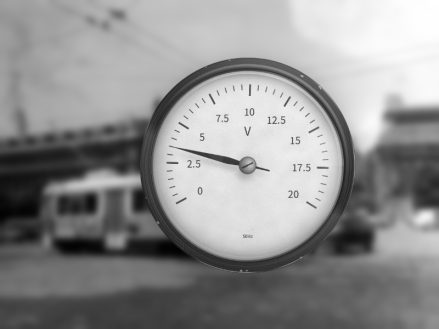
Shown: 3.5 V
